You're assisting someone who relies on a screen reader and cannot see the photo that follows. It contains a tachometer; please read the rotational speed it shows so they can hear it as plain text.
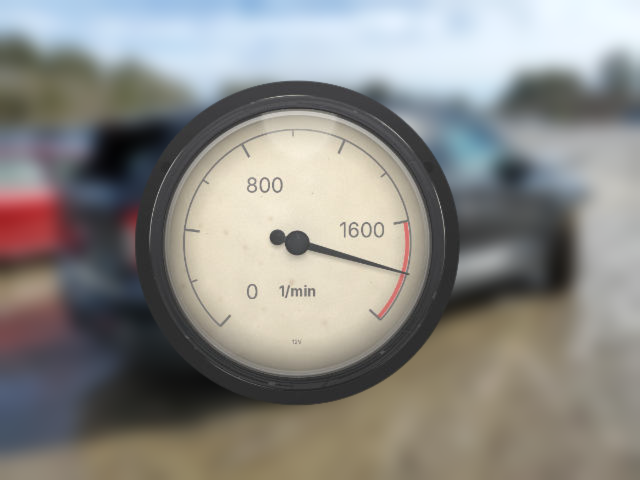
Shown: 1800 rpm
